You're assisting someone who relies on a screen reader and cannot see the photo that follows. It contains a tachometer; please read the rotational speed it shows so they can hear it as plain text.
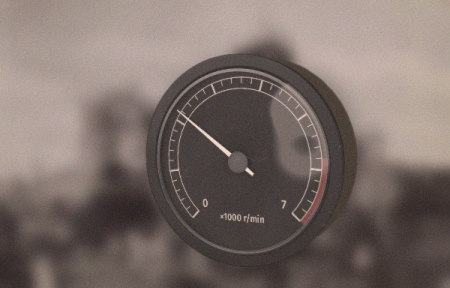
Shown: 2200 rpm
